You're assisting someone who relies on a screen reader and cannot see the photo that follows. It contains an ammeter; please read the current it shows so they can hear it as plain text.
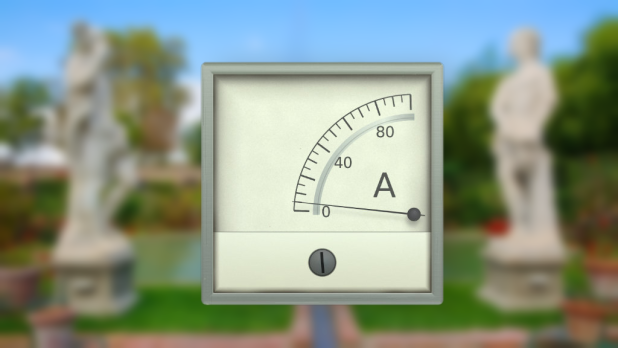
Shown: 5 A
